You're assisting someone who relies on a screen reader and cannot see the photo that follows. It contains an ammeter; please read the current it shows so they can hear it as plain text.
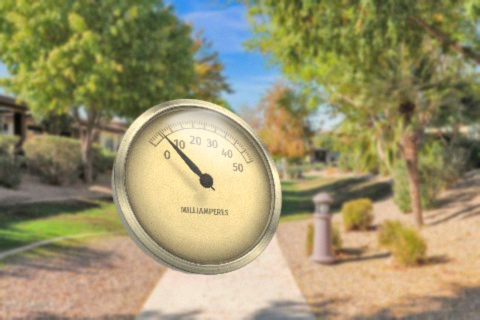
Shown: 5 mA
